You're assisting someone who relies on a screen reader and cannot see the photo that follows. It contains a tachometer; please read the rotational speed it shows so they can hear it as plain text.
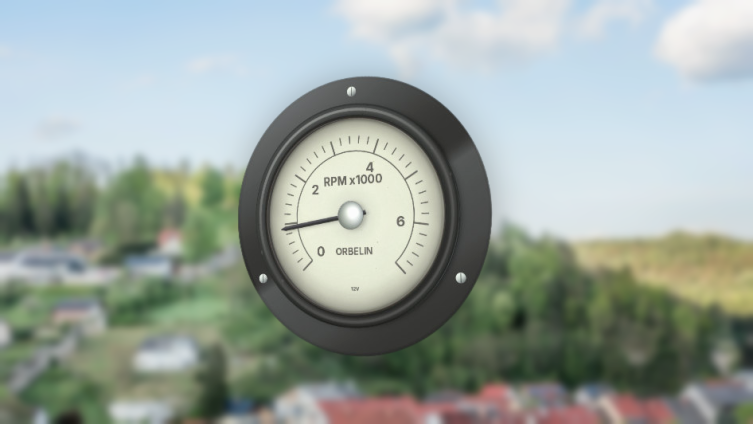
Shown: 900 rpm
